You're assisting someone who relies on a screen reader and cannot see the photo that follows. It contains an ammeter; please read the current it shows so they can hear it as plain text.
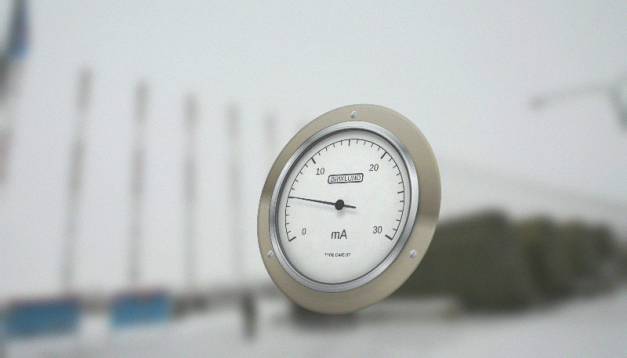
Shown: 5 mA
